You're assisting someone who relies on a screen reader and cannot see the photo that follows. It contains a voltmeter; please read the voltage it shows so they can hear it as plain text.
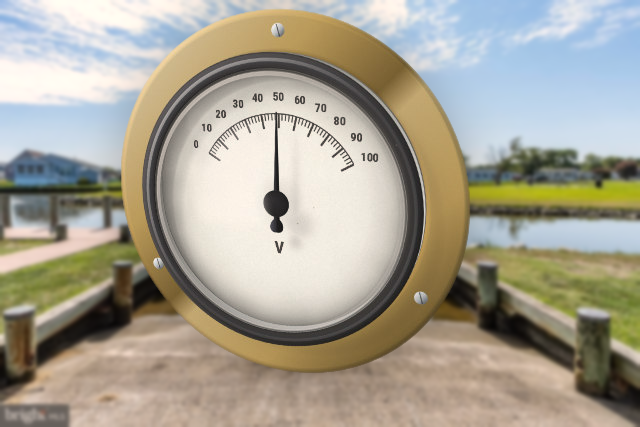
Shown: 50 V
